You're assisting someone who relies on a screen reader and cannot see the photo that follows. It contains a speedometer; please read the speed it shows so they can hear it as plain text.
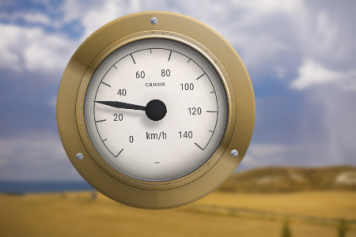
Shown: 30 km/h
